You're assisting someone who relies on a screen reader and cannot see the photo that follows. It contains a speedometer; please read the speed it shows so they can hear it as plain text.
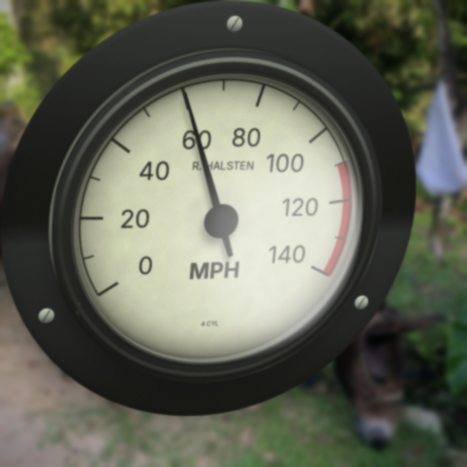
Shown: 60 mph
